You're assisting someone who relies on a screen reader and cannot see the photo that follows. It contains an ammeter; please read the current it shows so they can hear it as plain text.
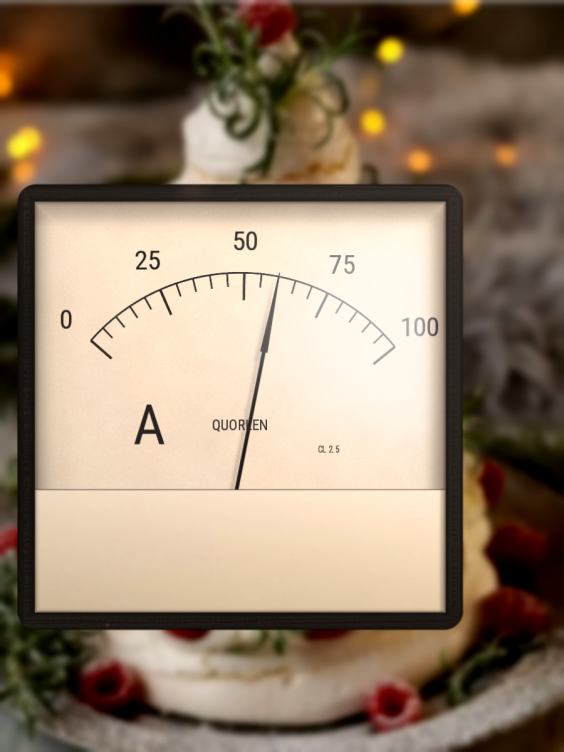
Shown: 60 A
